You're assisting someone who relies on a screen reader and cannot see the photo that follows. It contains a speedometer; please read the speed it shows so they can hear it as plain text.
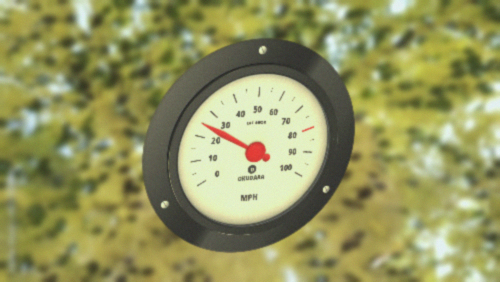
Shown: 25 mph
